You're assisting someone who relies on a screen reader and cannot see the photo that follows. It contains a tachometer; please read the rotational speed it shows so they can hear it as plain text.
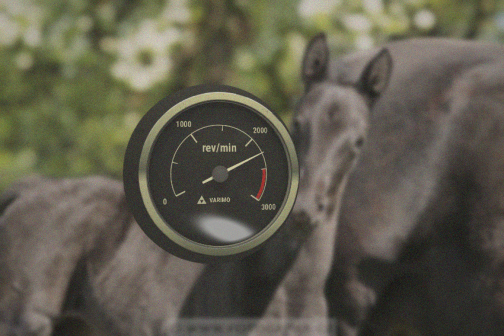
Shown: 2250 rpm
